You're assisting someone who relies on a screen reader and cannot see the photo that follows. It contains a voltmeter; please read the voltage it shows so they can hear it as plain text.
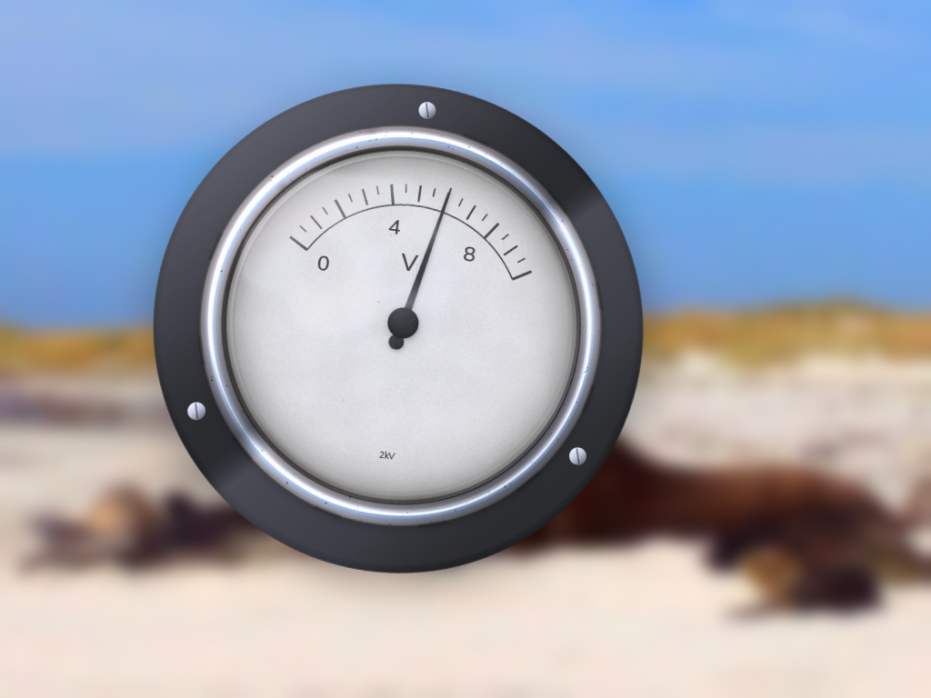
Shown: 6 V
